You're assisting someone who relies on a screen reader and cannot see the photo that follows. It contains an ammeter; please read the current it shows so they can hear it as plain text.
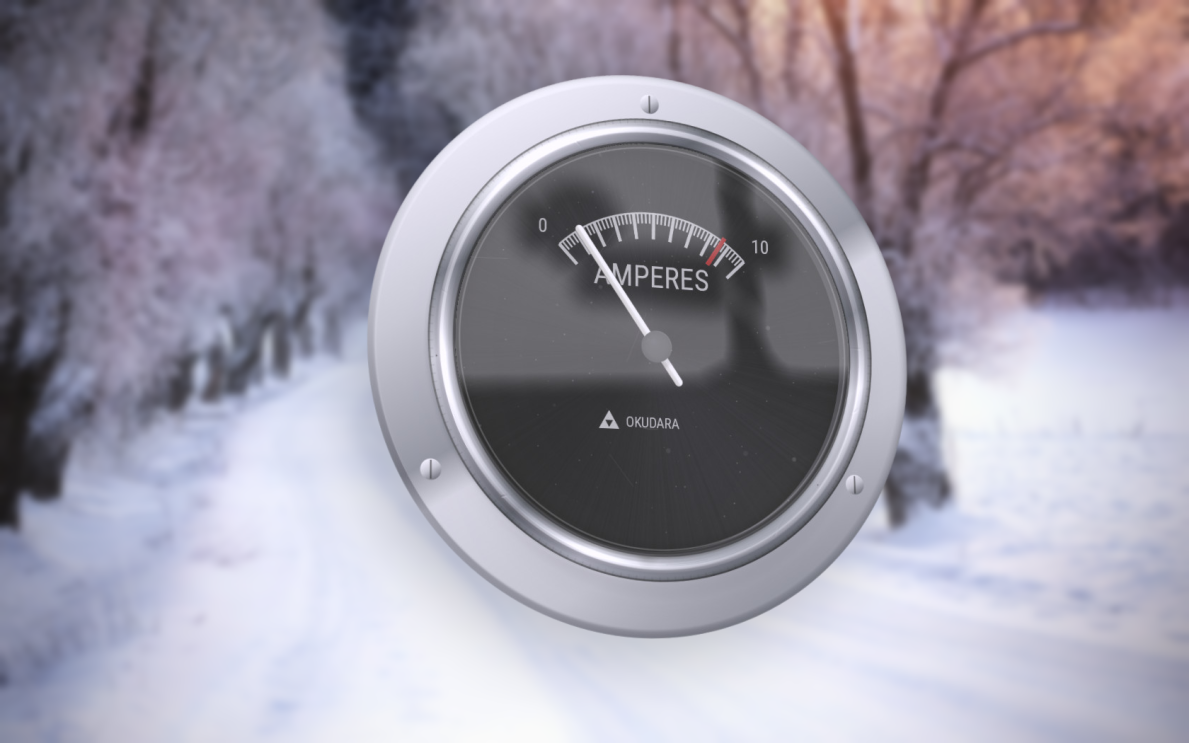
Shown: 1 A
